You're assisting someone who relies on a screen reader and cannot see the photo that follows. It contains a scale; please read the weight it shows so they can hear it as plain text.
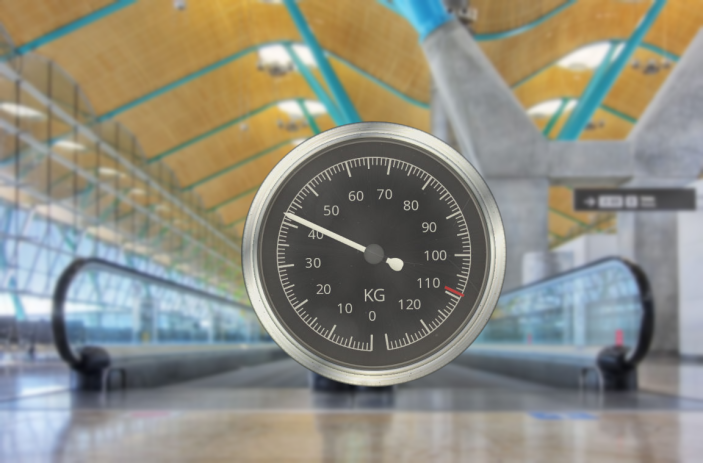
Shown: 42 kg
